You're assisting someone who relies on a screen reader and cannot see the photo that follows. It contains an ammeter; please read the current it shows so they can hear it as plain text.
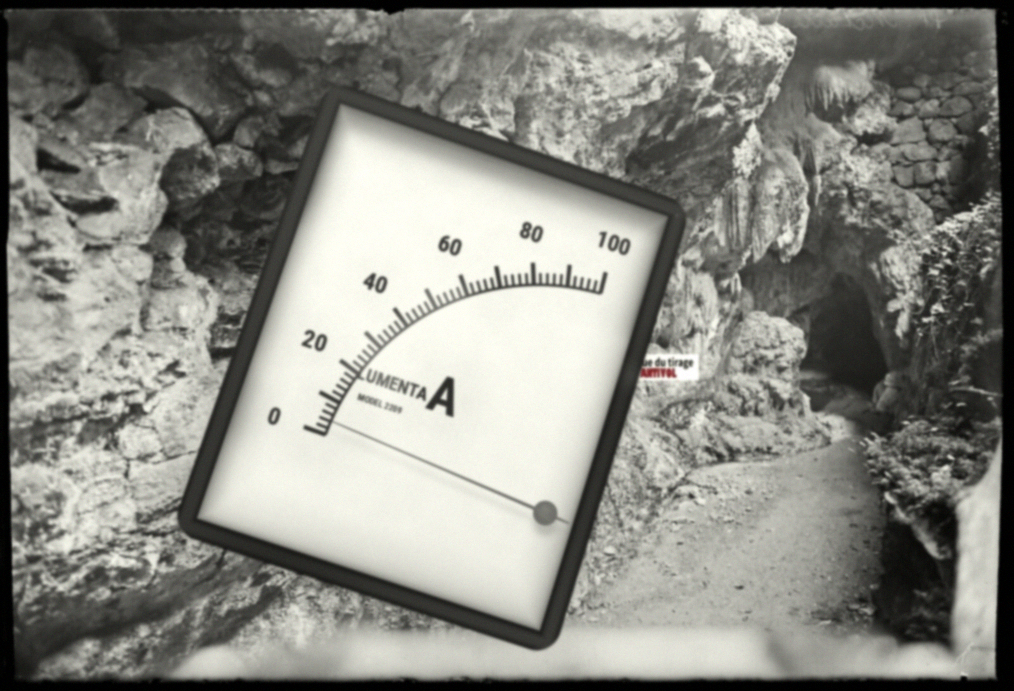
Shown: 4 A
